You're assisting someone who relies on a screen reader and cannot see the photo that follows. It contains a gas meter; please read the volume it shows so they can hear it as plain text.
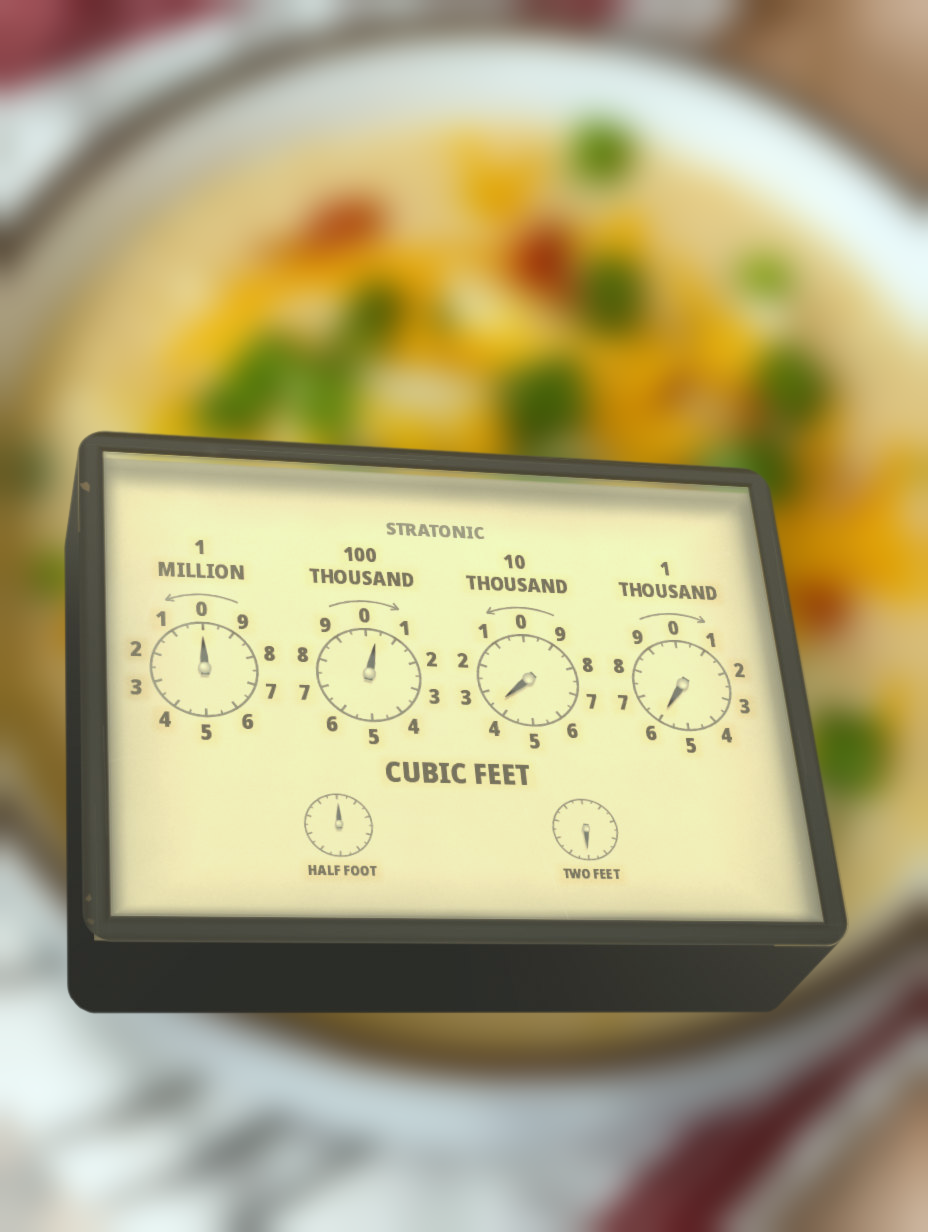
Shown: 3600 ft³
